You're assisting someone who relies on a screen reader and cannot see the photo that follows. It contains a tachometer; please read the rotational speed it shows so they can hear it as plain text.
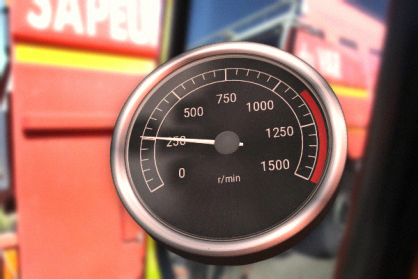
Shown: 250 rpm
